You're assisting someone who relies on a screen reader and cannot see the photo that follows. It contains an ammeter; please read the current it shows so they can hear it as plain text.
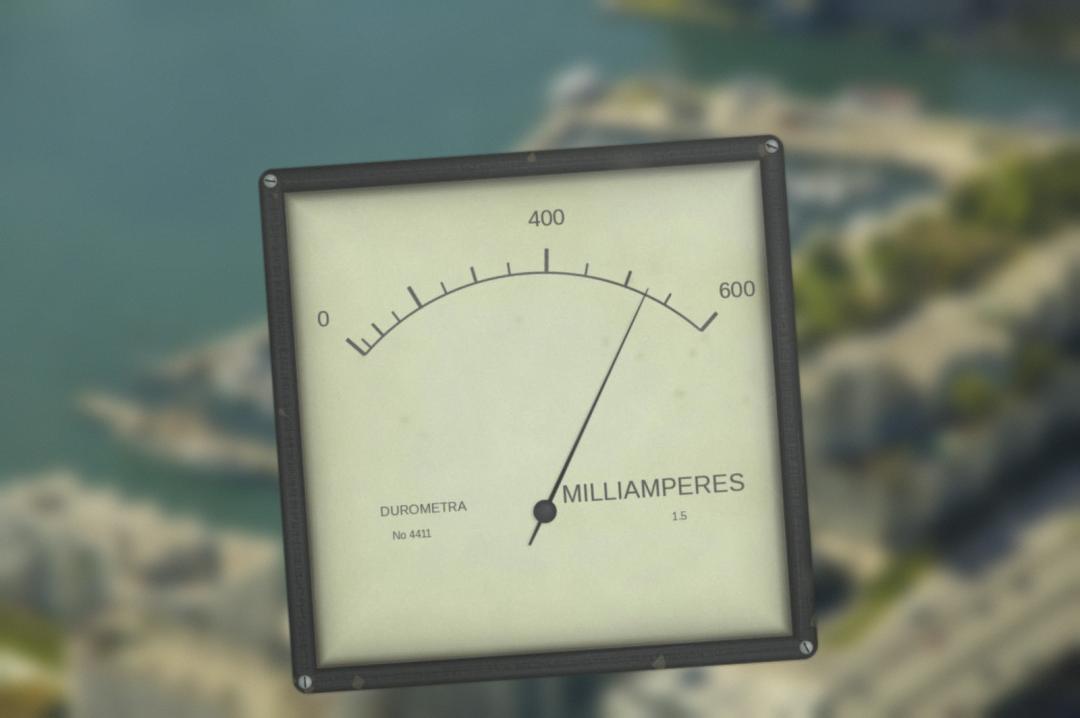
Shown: 525 mA
